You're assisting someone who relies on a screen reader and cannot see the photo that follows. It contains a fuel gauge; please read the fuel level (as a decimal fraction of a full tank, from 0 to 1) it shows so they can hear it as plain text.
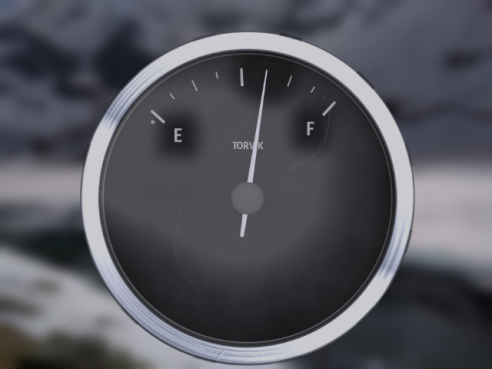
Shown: 0.625
